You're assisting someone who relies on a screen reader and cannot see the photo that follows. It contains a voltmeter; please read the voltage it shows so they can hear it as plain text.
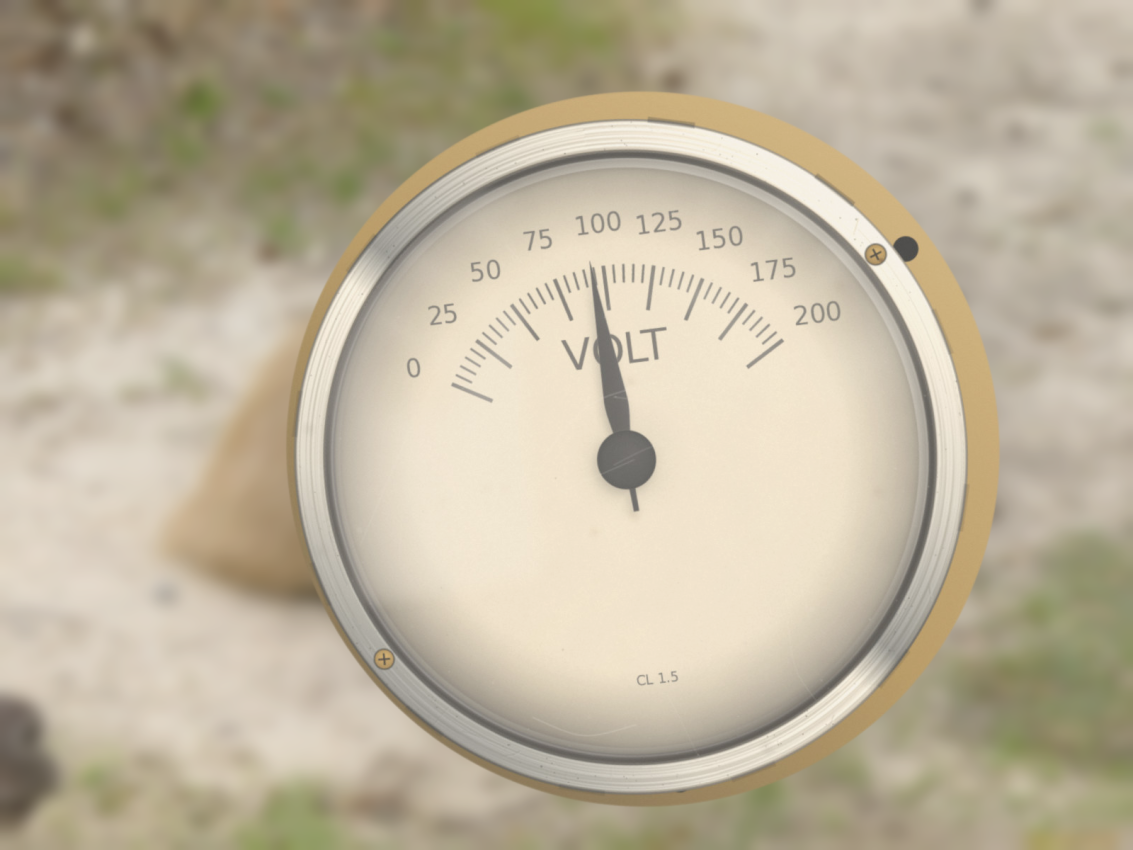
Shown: 95 V
